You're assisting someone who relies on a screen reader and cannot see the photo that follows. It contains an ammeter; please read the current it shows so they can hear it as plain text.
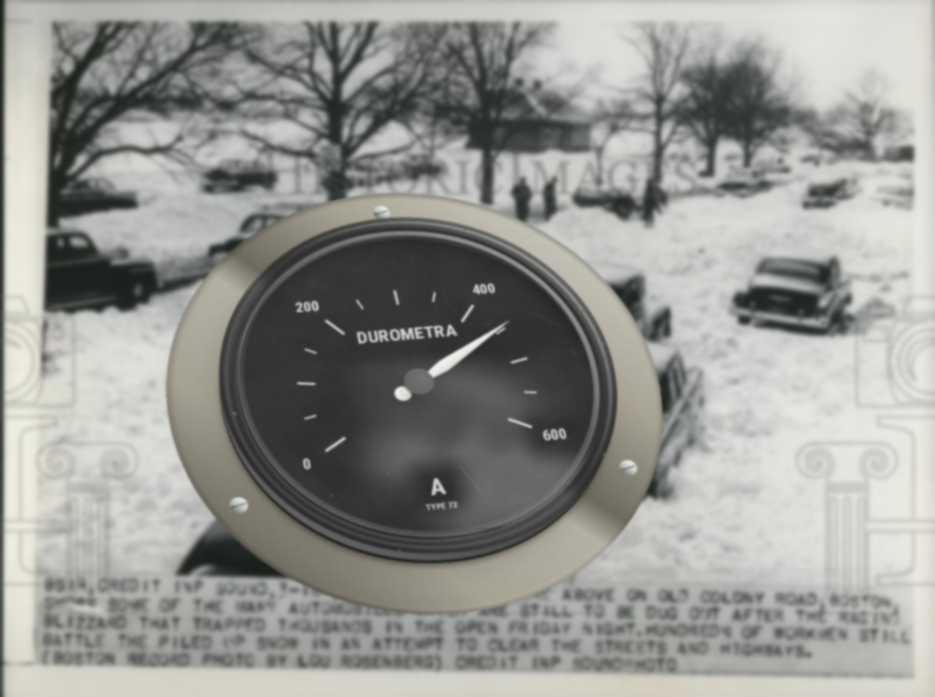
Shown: 450 A
